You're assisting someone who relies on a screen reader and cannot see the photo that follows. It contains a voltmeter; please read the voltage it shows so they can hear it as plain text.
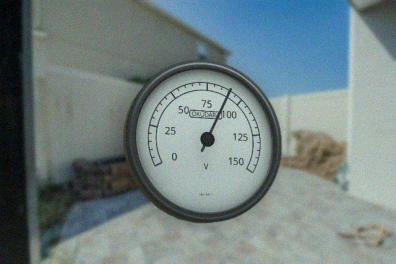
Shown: 90 V
